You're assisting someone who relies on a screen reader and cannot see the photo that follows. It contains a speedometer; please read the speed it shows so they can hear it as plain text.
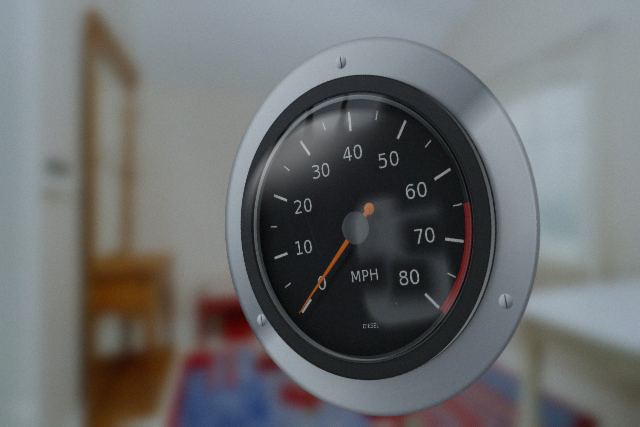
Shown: 0 mph
